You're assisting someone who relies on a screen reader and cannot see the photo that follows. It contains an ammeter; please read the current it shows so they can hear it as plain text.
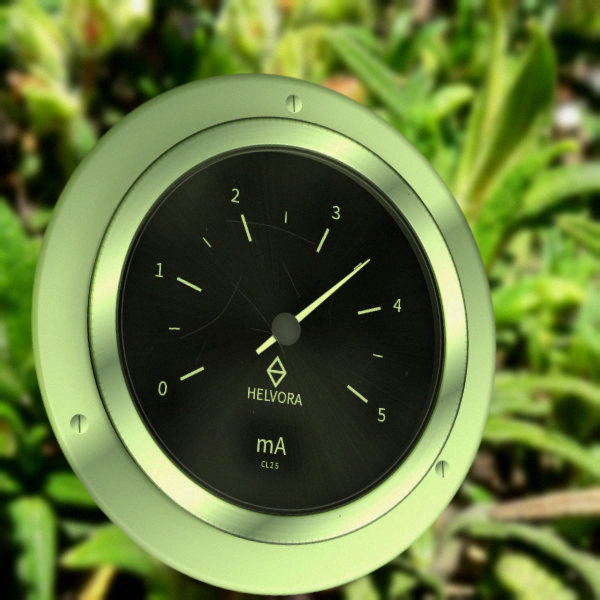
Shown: 3.5 mA
